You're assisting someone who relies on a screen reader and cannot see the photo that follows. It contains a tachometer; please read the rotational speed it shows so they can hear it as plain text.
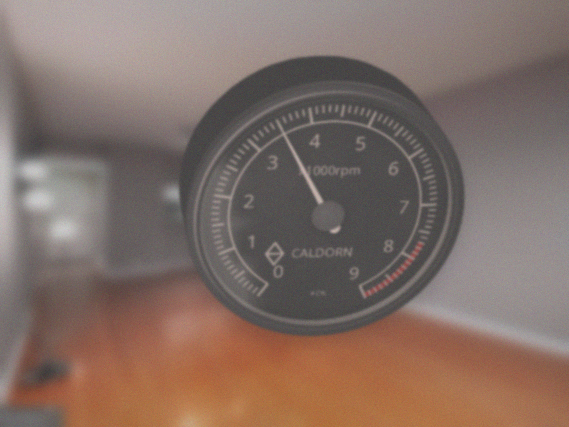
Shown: 3500 rpm
